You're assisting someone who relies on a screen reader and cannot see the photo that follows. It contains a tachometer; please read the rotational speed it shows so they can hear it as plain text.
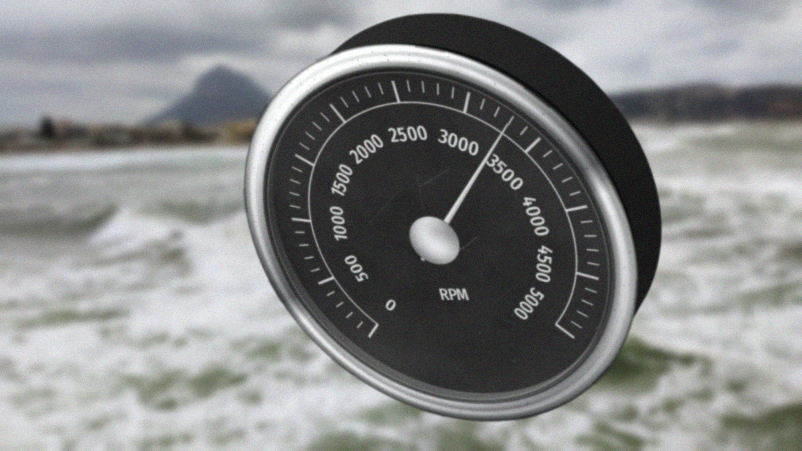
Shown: 3300 rpm
